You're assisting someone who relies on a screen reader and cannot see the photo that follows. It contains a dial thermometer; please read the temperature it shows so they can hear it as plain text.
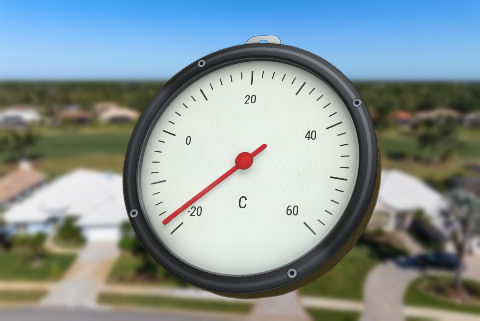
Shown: -18 °C
